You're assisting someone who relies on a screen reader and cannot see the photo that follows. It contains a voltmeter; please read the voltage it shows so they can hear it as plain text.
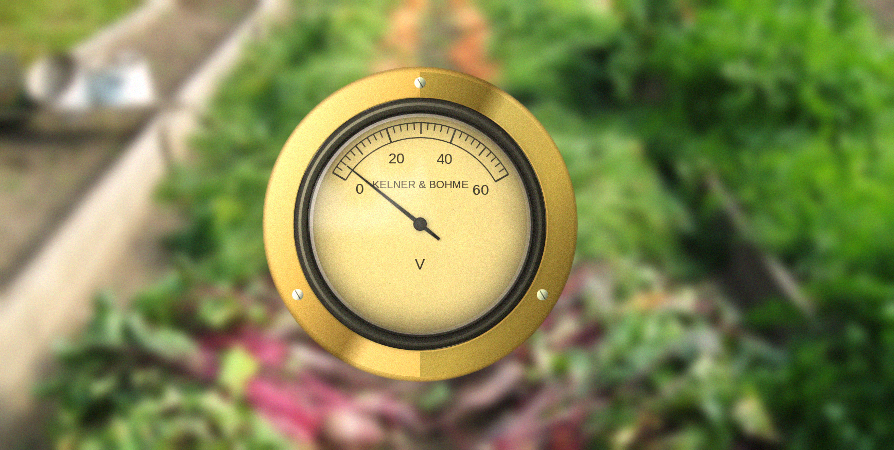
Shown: 4 V
